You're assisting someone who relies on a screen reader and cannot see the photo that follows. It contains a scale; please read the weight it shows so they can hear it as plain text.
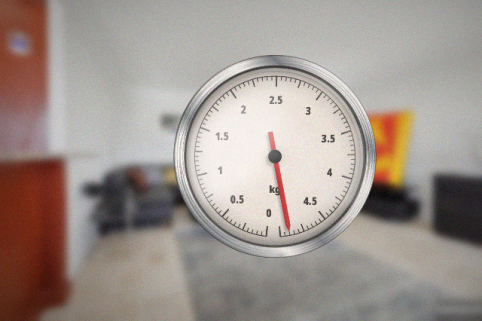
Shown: 4.9 kg
